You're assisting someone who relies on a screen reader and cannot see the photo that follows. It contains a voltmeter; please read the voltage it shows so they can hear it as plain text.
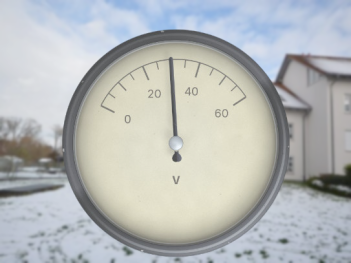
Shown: 30 V
